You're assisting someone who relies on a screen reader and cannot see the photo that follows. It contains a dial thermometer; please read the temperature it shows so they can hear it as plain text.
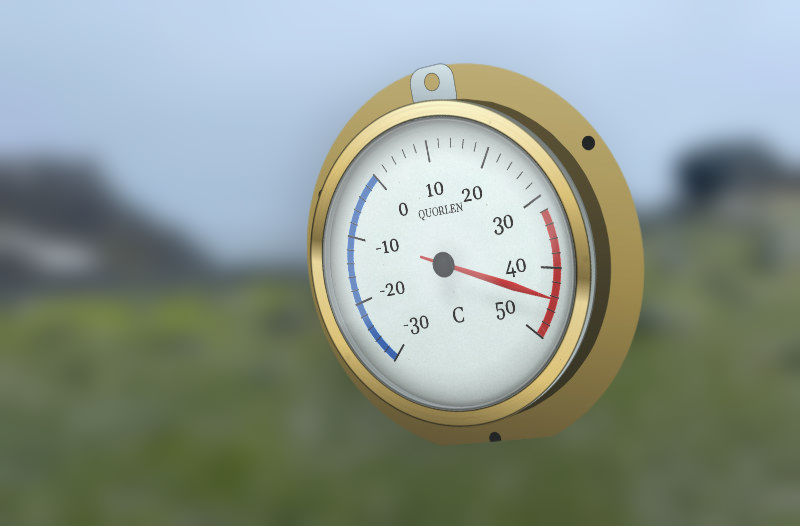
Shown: 44 °C
